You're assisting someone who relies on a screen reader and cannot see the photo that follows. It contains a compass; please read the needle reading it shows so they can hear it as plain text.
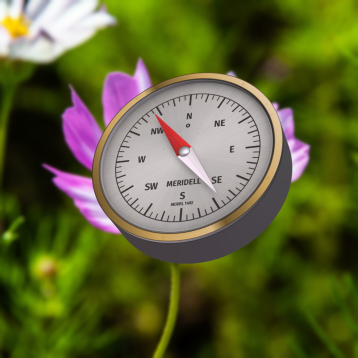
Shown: 325 °
